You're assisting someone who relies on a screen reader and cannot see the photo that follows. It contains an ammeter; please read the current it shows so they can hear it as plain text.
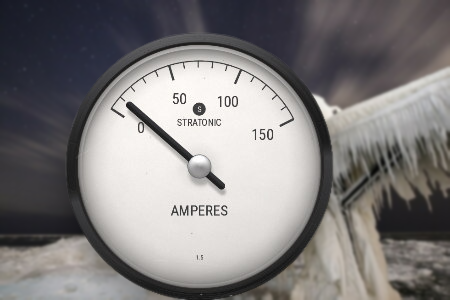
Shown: 10 A
